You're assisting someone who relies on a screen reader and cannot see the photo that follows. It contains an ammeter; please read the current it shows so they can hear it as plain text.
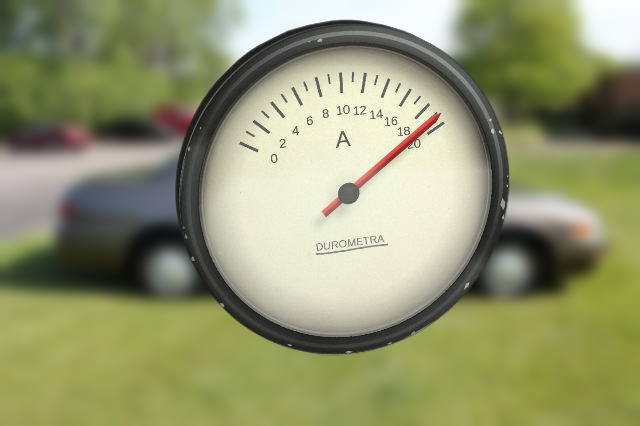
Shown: 19 A
